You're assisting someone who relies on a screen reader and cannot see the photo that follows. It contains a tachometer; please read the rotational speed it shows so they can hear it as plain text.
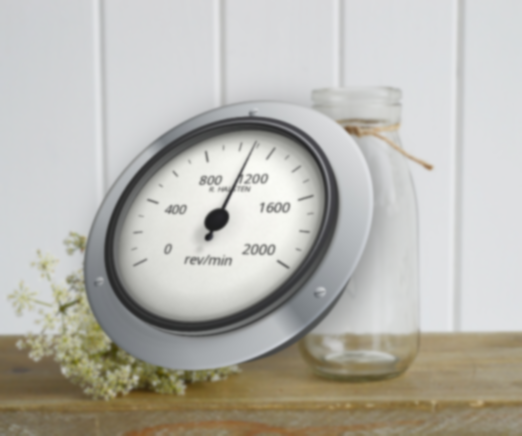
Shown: 1100 rpm
